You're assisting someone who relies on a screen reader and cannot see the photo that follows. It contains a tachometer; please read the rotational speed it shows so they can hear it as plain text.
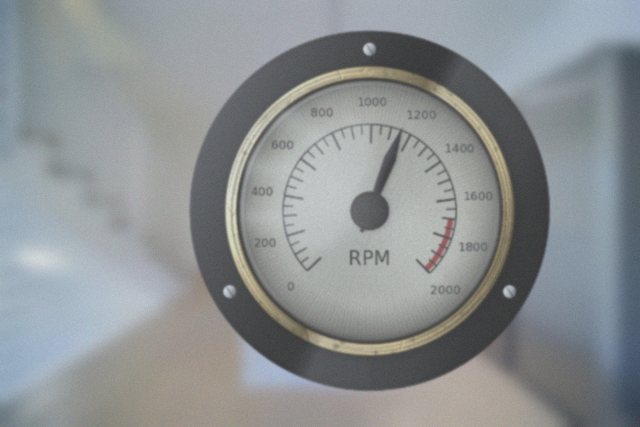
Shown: 1150 rpm
